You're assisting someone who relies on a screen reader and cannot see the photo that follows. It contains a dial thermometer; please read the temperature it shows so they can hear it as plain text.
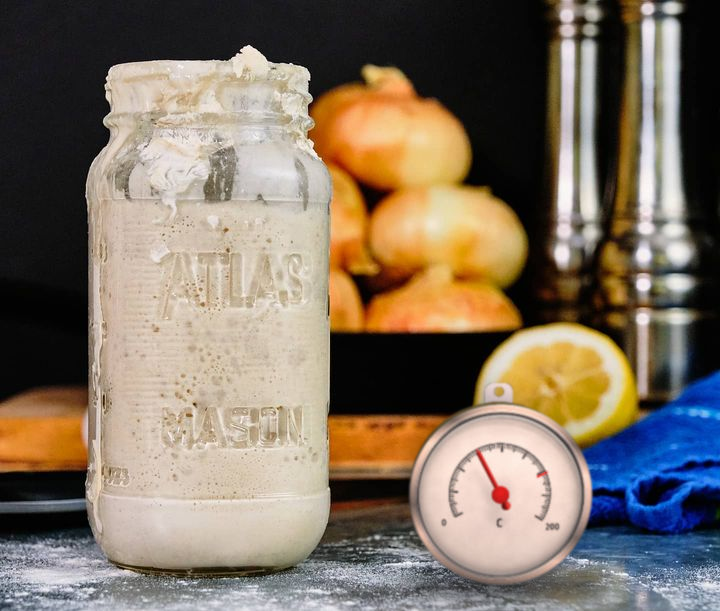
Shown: 75 °C
